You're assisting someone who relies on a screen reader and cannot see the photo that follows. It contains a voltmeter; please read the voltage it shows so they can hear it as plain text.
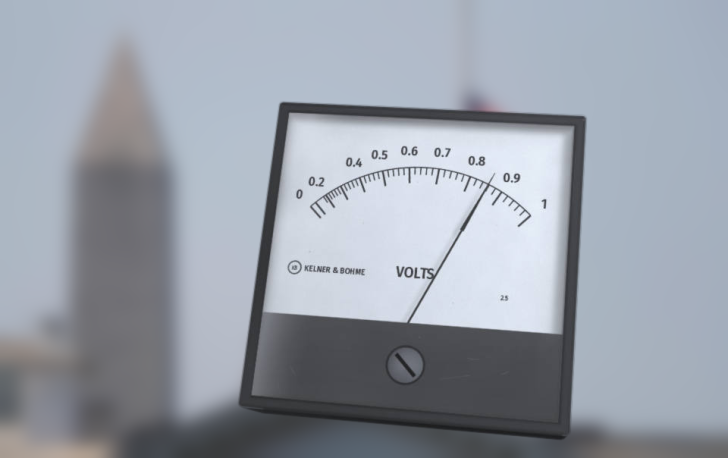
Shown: 0.86 V
